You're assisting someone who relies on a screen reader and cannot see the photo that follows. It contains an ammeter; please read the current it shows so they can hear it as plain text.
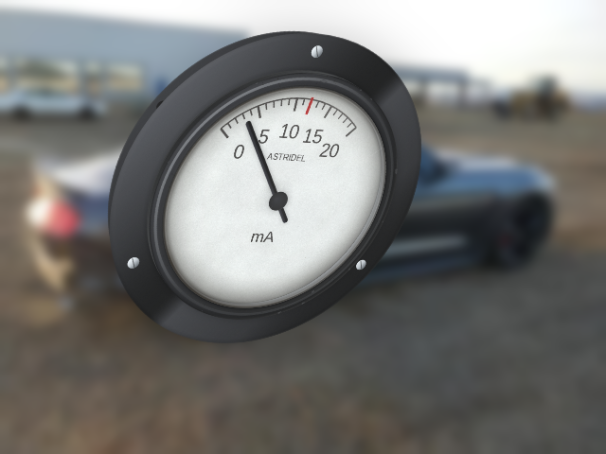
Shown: 3 mA
